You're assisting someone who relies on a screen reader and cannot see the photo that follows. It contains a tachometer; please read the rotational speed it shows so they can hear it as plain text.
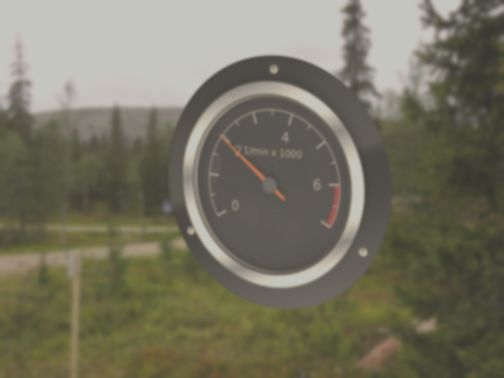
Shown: 2000 rpm
